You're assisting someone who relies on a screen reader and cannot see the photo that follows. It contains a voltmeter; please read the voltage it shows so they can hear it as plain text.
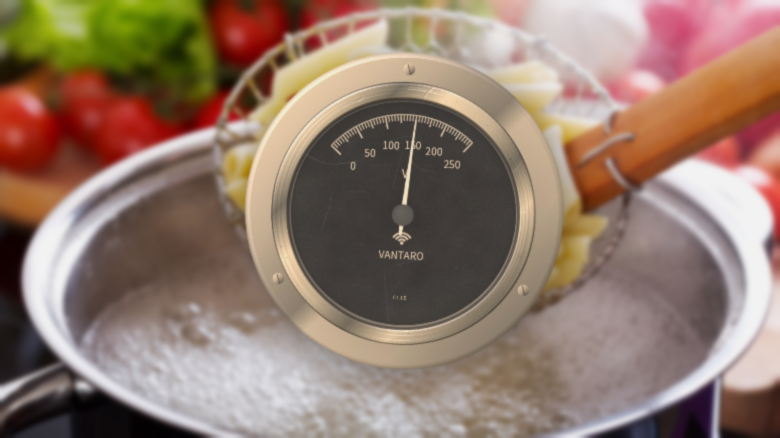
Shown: 150 V
